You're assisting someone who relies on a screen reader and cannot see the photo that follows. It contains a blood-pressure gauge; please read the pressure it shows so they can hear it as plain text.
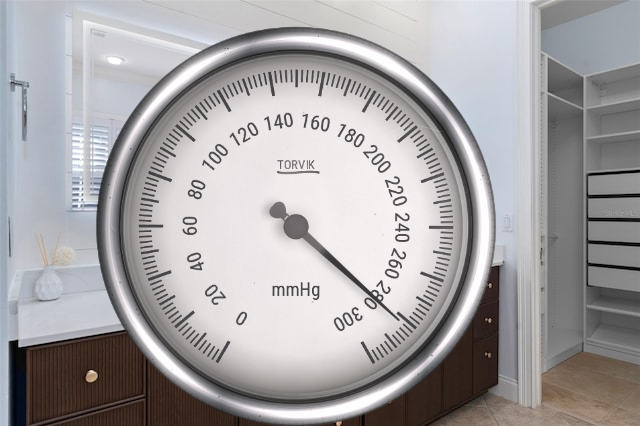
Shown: 282 mmHg
